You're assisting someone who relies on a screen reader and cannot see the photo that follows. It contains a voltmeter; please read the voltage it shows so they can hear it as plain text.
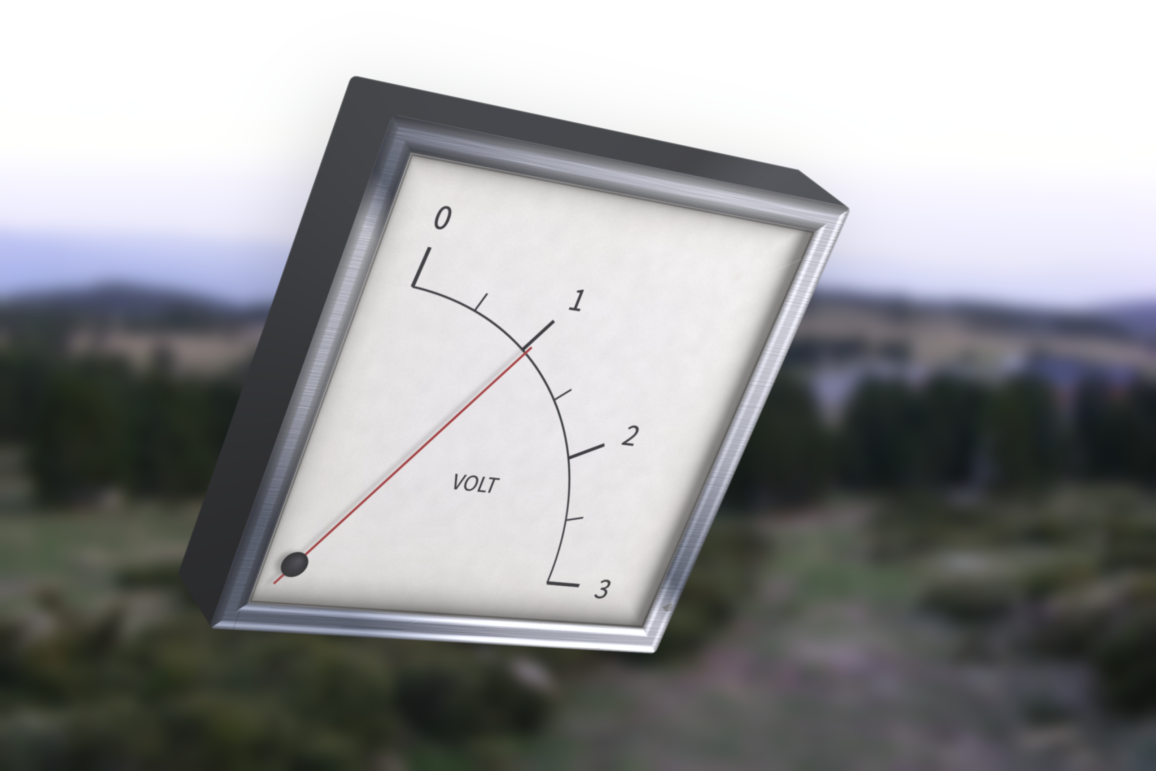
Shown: 1 V
